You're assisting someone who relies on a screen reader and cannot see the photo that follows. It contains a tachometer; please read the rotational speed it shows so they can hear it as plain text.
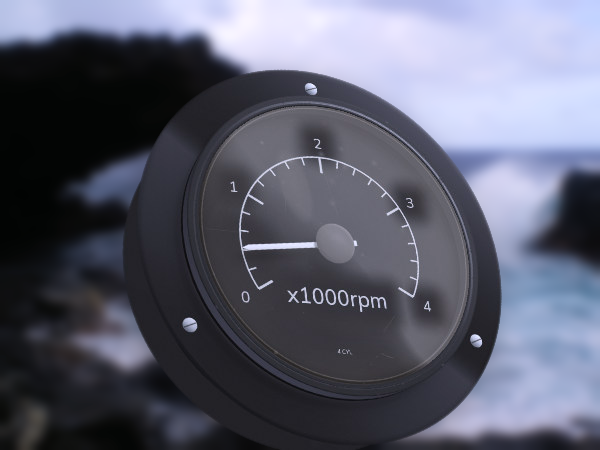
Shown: 400 rpm
